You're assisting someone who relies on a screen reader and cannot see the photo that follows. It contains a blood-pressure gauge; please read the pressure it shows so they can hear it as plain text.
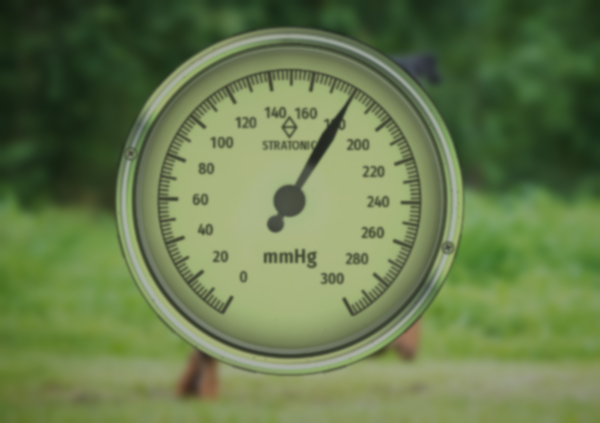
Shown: 180 mmHg
